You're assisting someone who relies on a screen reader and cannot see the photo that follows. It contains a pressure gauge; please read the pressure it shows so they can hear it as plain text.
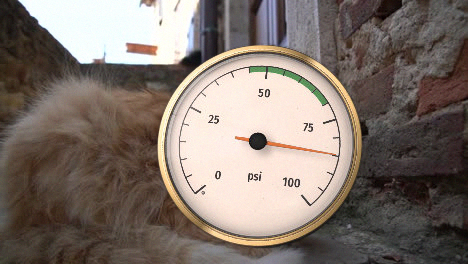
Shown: 85 psi
